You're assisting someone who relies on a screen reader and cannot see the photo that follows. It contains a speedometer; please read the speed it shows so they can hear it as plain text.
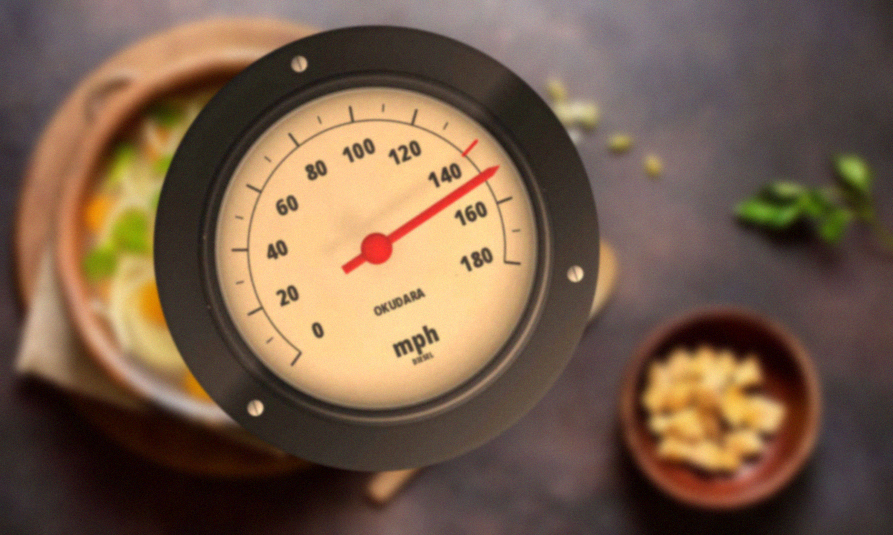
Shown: 150 mph
